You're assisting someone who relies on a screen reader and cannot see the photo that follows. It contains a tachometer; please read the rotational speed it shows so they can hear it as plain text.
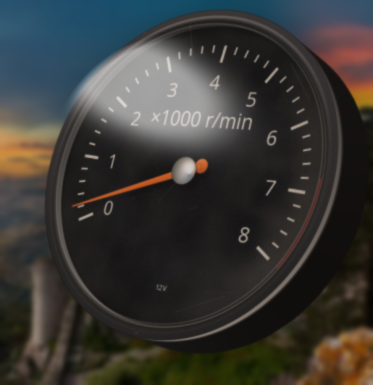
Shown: 200 rpm
